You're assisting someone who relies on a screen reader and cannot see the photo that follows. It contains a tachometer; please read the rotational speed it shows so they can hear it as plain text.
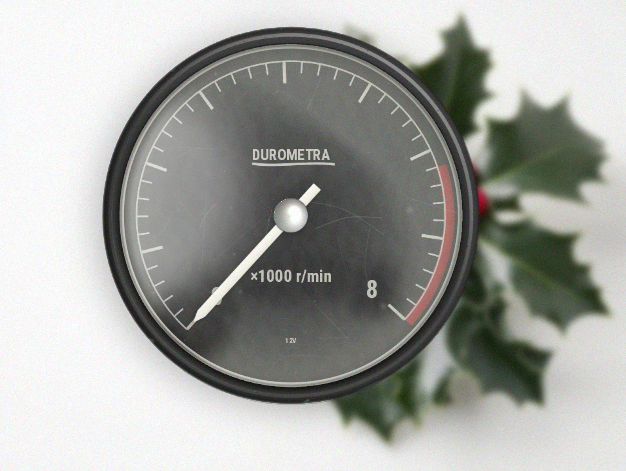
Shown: 0 rpm
